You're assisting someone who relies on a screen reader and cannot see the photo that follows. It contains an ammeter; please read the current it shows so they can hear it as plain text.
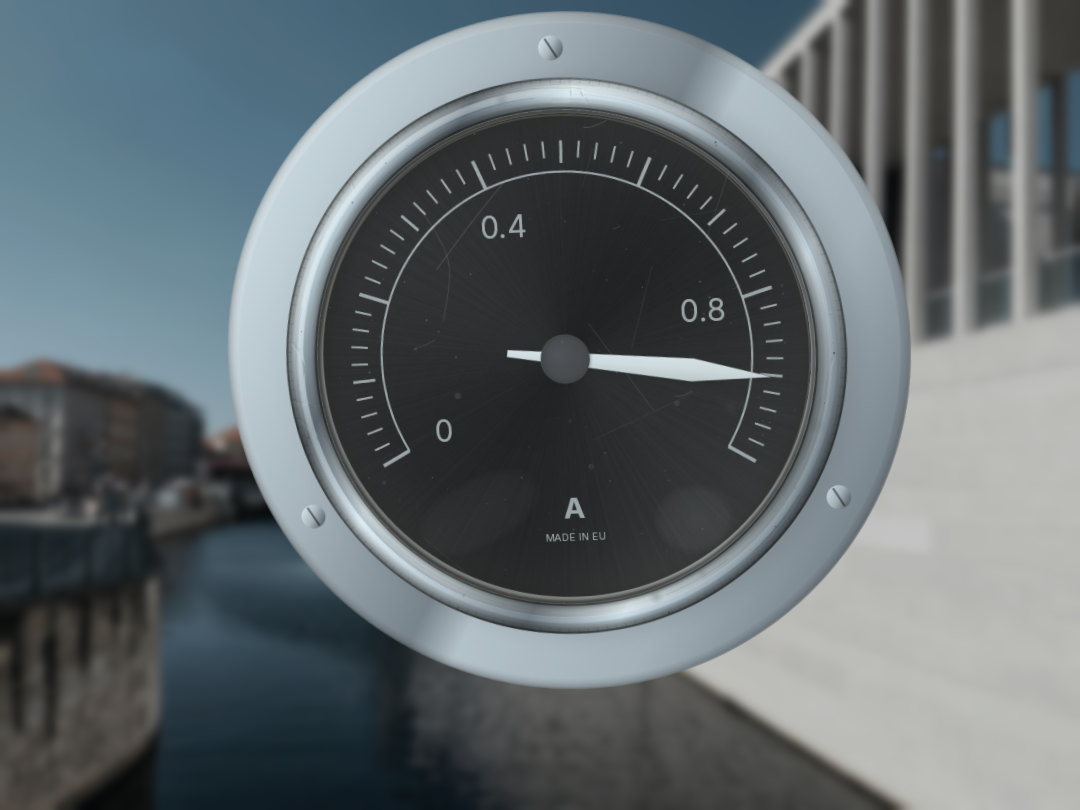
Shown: 0.9 A
